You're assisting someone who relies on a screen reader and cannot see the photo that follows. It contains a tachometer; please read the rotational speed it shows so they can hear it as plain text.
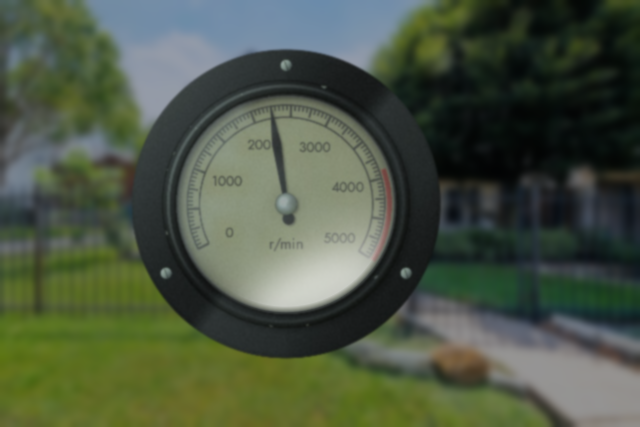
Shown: 2250 rpm
